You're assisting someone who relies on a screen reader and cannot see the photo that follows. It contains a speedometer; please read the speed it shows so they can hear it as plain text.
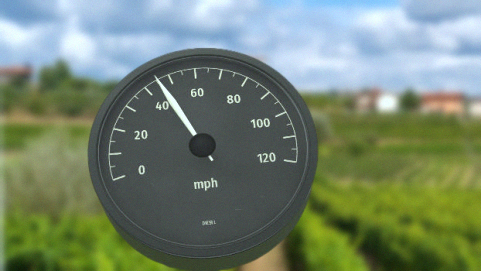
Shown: 45 mph
